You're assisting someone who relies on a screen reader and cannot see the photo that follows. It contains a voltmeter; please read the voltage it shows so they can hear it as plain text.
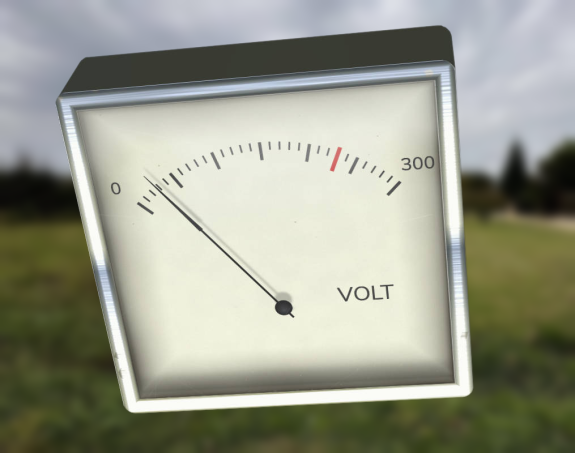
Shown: 30 V
